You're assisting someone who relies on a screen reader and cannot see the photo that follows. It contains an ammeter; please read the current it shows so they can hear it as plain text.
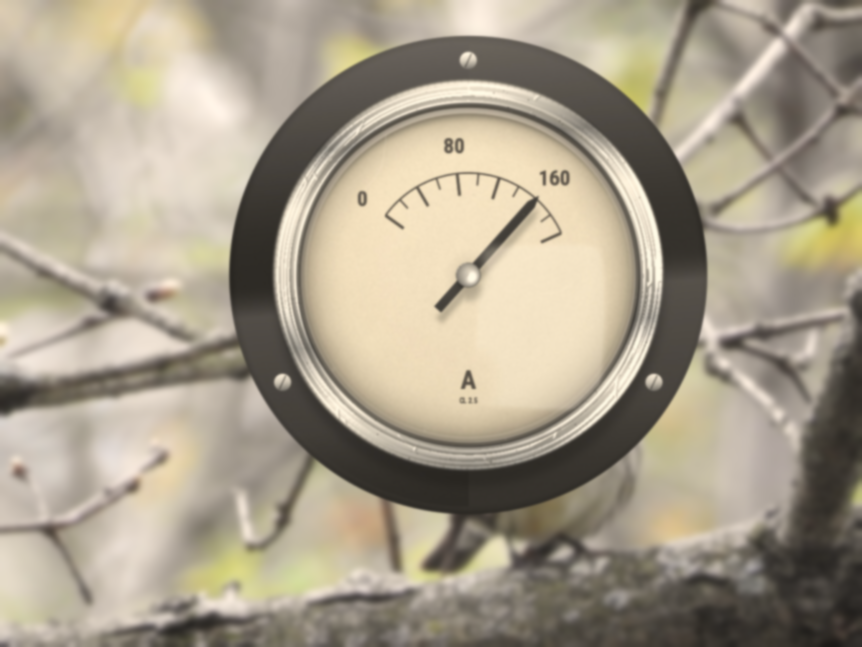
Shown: 160 A
